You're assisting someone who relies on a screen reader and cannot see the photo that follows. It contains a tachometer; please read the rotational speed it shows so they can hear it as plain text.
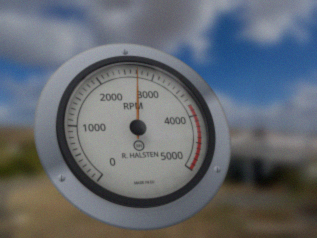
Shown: 2700 rpm
